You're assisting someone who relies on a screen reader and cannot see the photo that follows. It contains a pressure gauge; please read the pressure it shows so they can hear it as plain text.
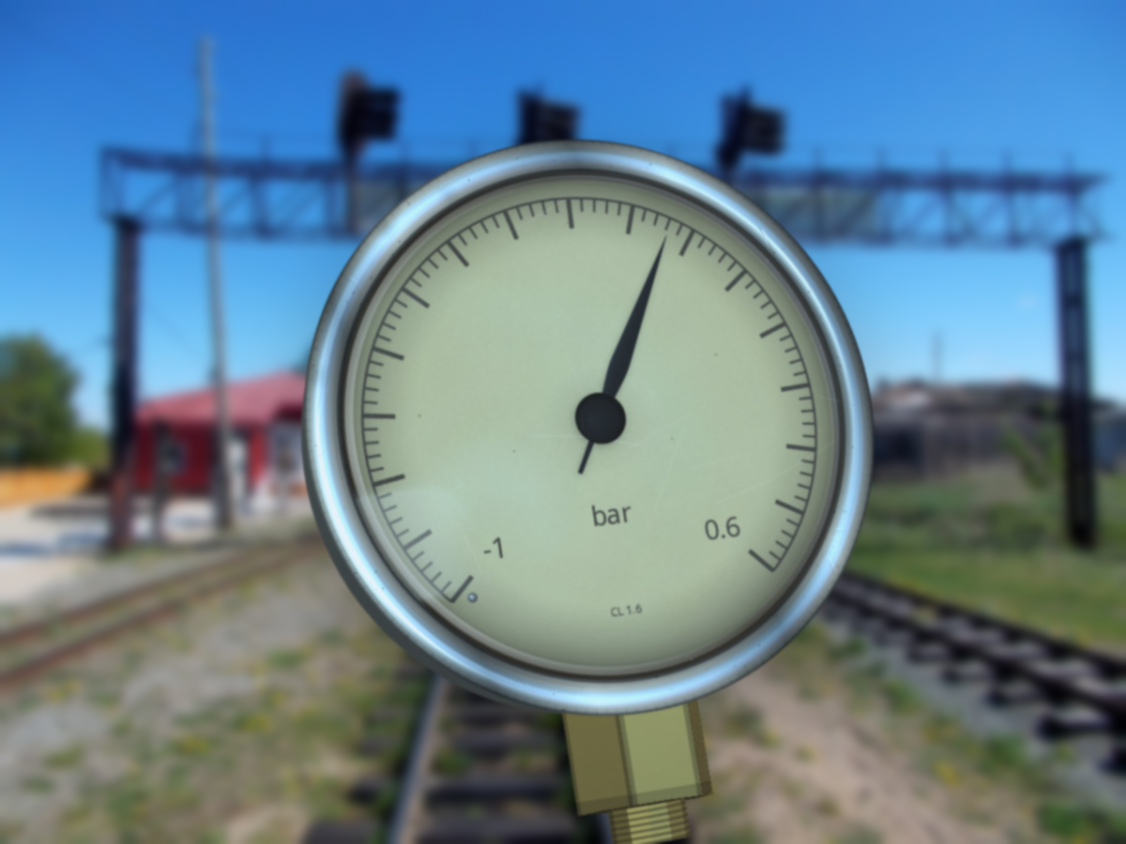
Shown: -0.04 bar
